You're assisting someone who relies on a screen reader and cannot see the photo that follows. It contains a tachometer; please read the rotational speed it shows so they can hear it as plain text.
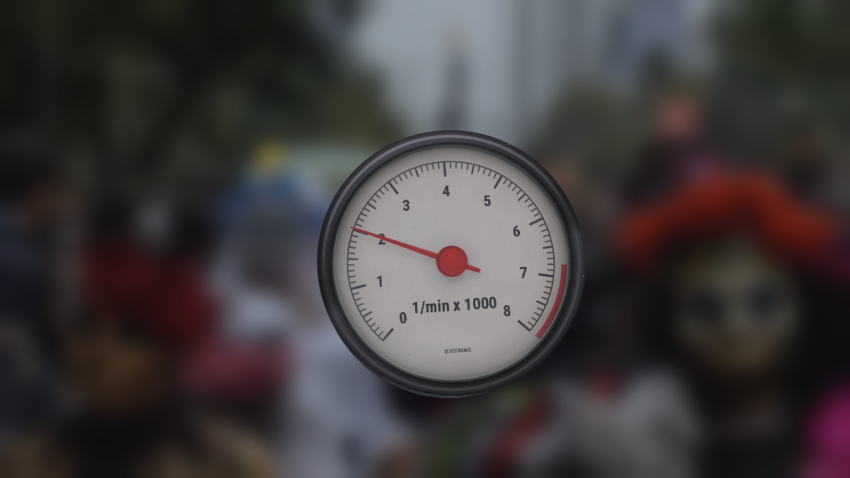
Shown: 2000 rpm
